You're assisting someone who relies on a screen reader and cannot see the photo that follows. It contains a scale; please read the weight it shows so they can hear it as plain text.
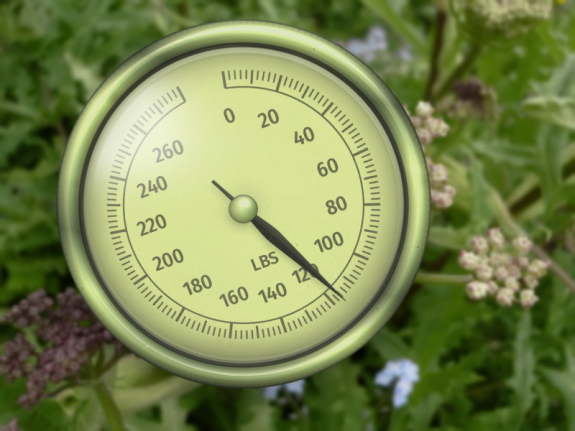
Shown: 116 lb
